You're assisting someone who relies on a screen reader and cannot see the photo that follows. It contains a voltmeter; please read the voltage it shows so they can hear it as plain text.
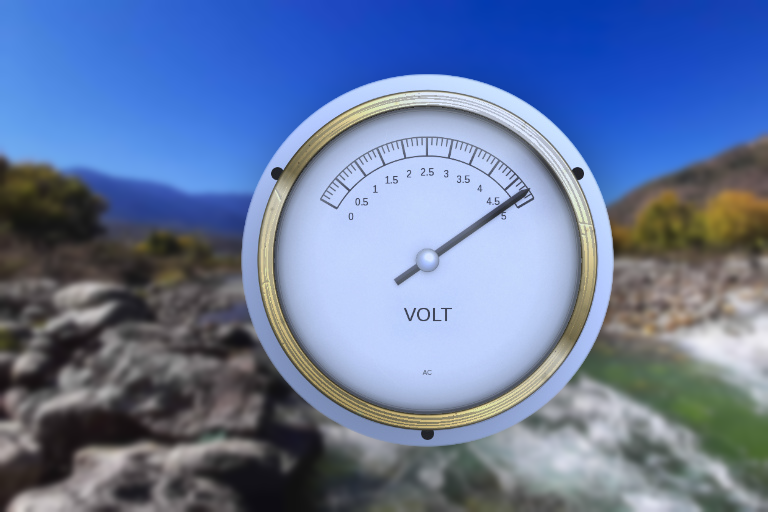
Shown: 4.8 V
